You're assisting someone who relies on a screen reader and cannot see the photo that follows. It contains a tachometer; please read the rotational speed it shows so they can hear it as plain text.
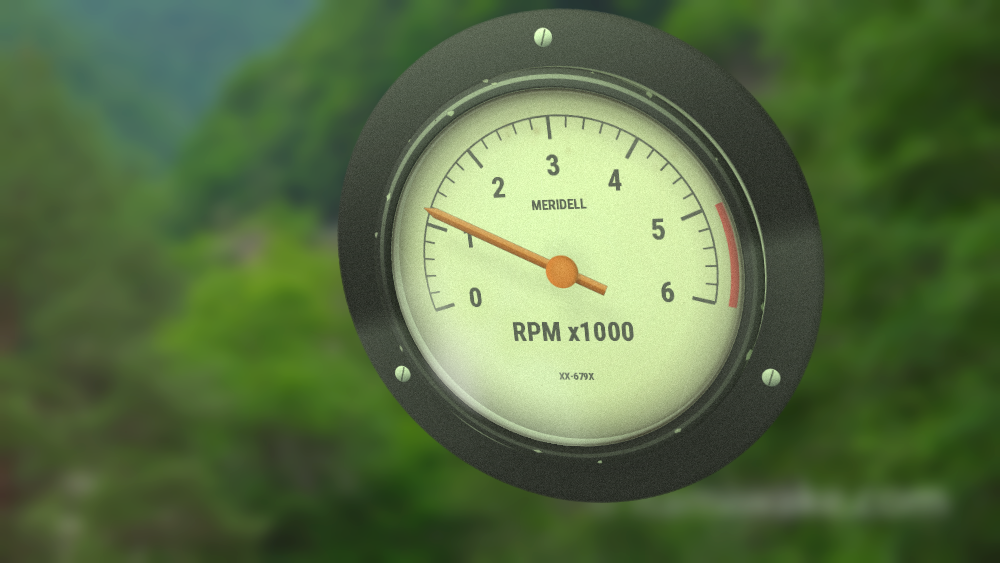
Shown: 1200 rpm
